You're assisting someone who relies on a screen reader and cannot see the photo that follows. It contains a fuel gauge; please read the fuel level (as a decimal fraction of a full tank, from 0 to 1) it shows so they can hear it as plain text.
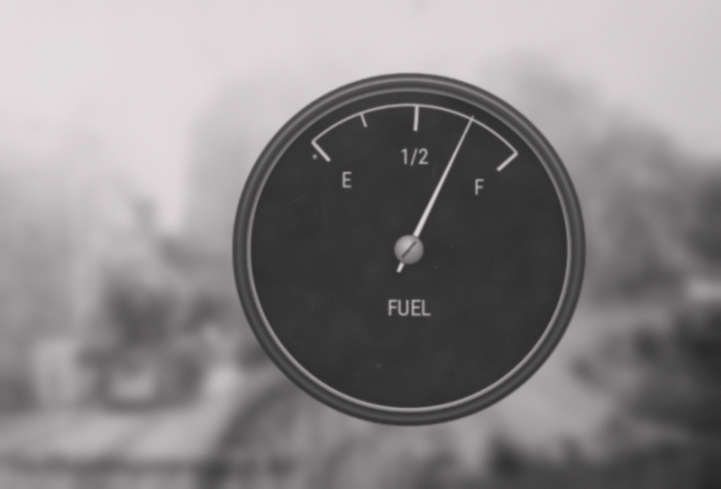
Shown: 0.75
